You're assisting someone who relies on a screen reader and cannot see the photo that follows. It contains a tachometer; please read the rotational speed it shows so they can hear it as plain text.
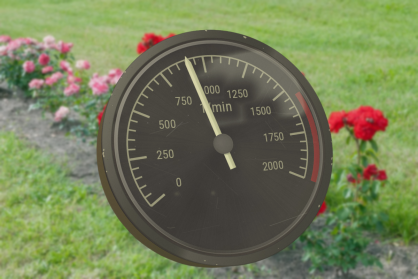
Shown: 900 rpm
